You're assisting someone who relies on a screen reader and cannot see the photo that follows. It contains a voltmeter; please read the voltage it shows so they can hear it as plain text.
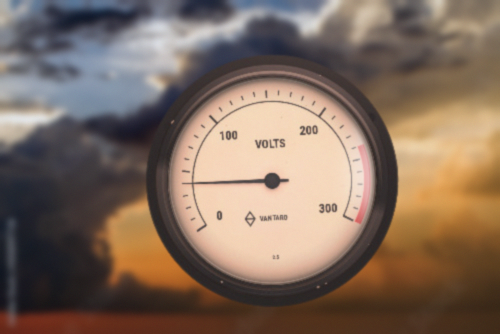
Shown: 40 V
